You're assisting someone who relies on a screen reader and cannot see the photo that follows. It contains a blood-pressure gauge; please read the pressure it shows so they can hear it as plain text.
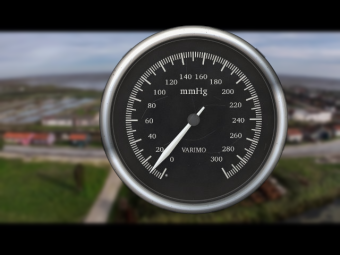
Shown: 10 mmHg
